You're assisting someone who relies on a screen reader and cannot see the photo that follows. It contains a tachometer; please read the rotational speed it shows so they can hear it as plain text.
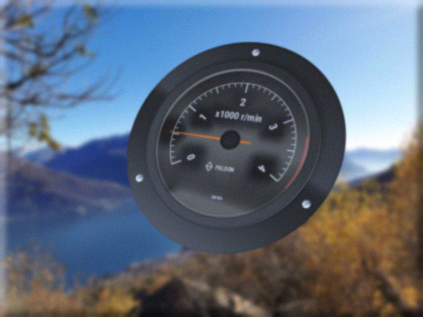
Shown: 500 rpm
